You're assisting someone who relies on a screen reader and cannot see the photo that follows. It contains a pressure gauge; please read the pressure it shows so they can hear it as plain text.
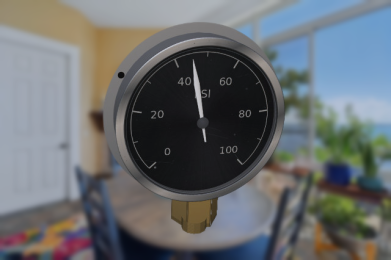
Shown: 45 psi
